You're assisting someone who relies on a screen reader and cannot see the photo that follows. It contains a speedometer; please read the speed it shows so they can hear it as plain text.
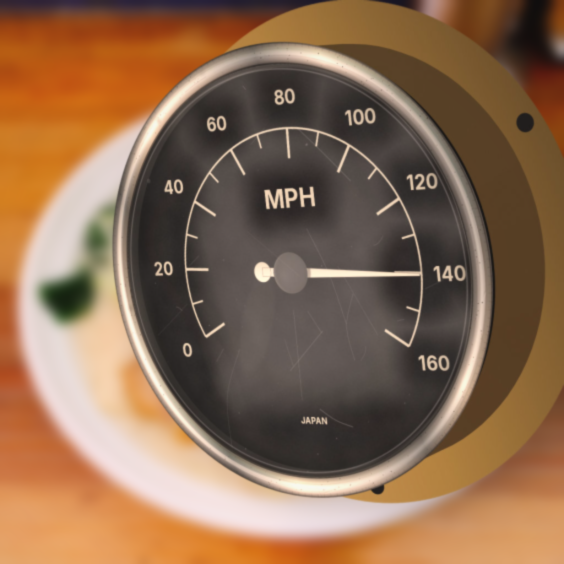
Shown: 140 mph
